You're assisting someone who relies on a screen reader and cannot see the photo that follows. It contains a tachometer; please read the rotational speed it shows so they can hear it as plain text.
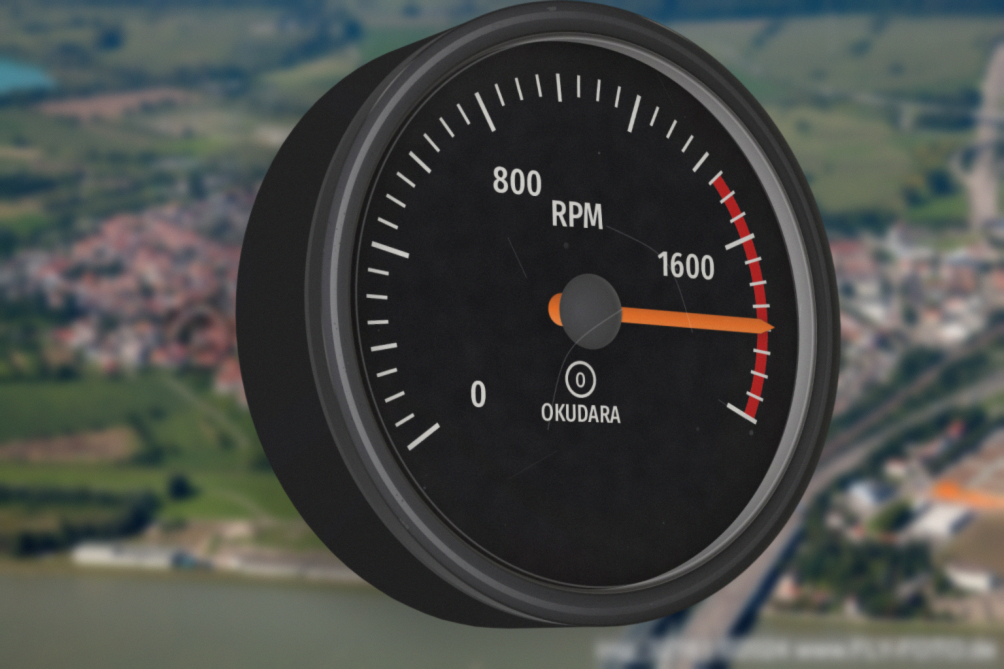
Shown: 1800 rpm
